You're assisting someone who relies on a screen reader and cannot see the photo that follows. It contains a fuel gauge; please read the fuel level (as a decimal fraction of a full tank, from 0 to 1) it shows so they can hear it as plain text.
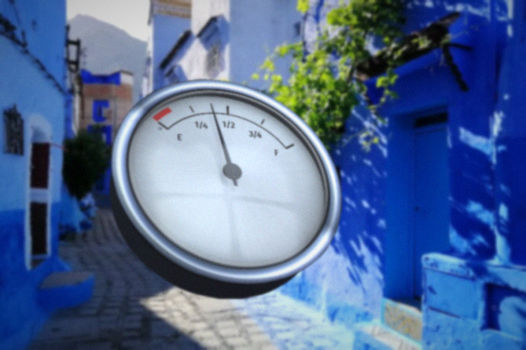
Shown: 0.375
